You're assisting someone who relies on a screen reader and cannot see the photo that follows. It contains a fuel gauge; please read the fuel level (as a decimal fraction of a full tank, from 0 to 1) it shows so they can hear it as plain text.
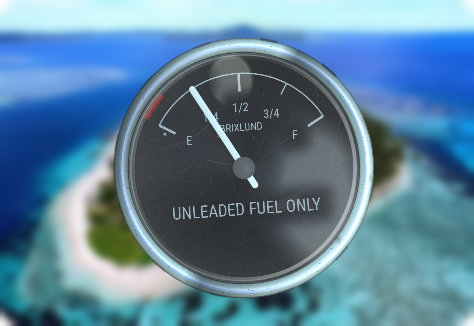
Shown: 0.25
